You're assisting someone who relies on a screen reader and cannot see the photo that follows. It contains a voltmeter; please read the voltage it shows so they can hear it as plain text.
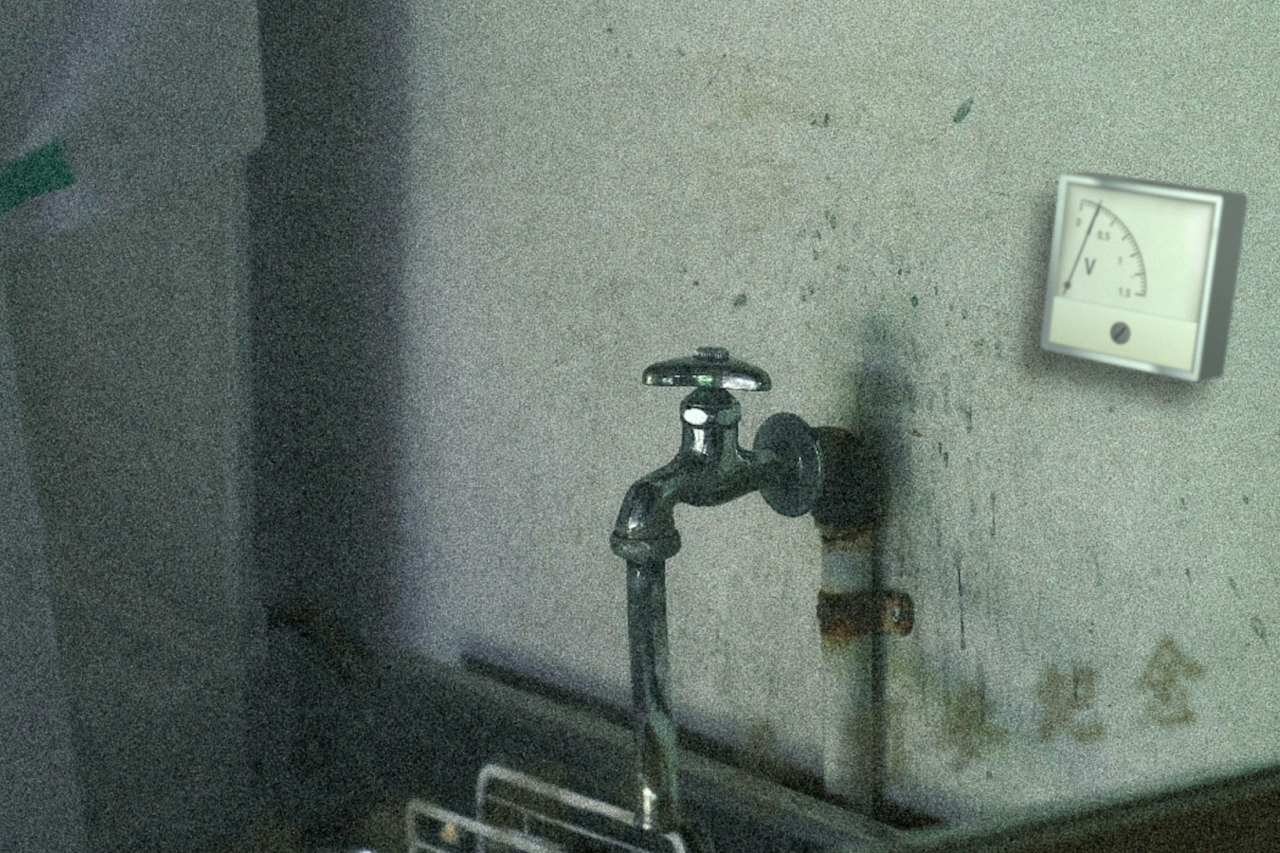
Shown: 0.25 V
